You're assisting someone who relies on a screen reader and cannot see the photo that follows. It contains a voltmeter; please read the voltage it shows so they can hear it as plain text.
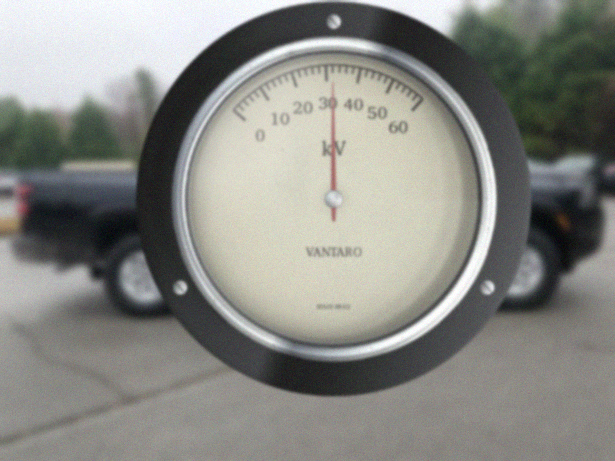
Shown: 32 kV
